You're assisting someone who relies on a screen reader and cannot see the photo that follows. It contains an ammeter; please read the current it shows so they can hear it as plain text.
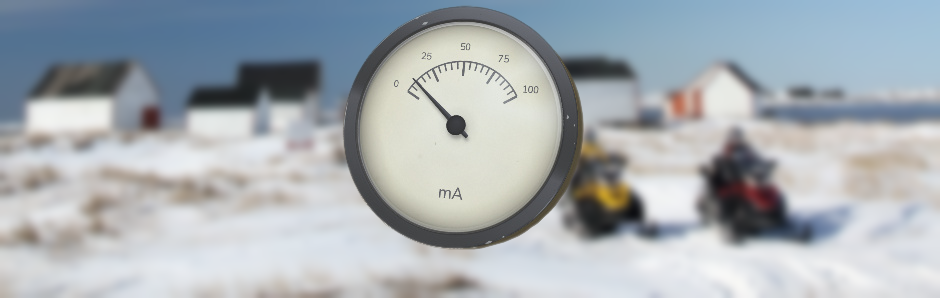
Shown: 10 mA
